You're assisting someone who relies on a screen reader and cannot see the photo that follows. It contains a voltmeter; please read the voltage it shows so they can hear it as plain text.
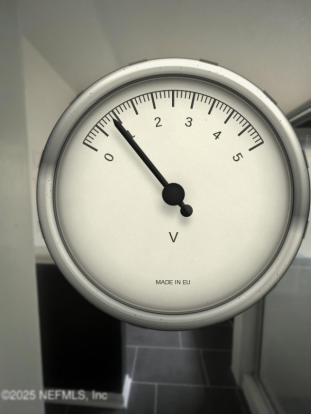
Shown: 0.9 V
